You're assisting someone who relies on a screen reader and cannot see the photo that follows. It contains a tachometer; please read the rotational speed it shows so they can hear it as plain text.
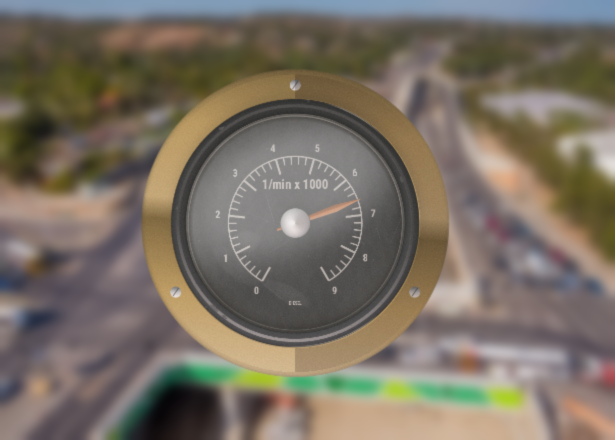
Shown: 6600 rpm
